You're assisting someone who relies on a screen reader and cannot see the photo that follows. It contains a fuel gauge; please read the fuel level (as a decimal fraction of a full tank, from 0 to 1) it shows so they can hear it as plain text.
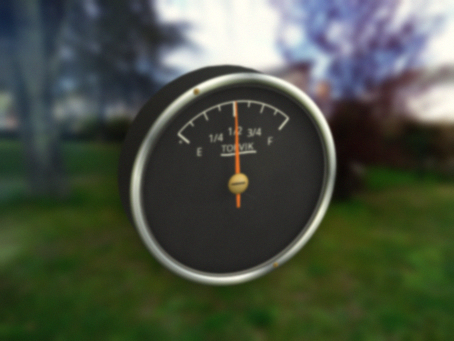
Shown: 0.5
